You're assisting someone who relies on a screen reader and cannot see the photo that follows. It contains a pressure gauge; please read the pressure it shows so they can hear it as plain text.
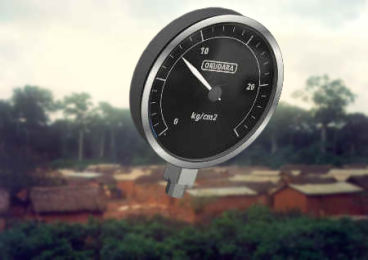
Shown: 7.5 kg/cm²
